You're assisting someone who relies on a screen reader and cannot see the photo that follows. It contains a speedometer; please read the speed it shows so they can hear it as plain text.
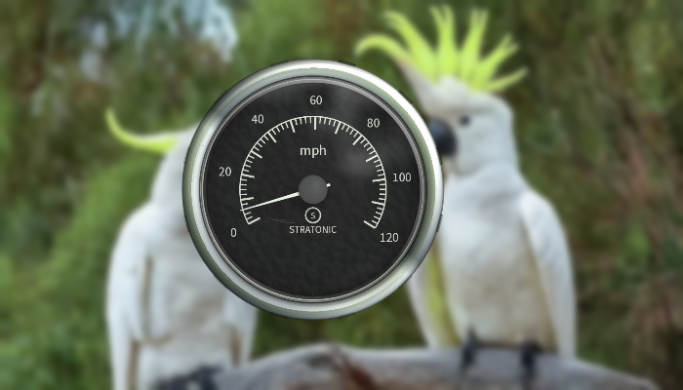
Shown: 6 mph
